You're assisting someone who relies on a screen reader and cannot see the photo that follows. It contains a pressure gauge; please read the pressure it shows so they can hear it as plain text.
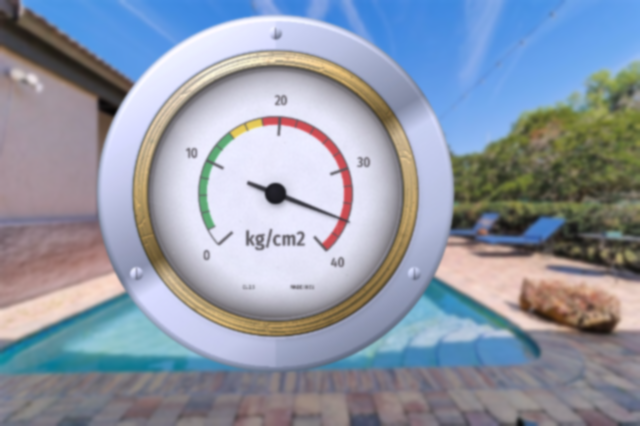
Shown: 36 kg/cm²
